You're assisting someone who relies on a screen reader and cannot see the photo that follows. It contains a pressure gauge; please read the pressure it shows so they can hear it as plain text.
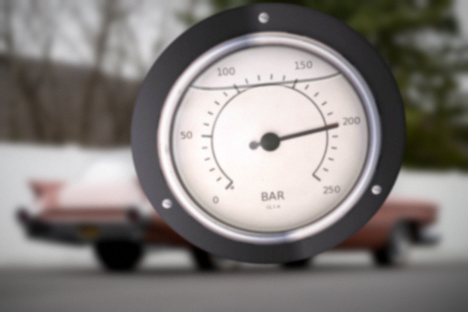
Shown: 200 bar
